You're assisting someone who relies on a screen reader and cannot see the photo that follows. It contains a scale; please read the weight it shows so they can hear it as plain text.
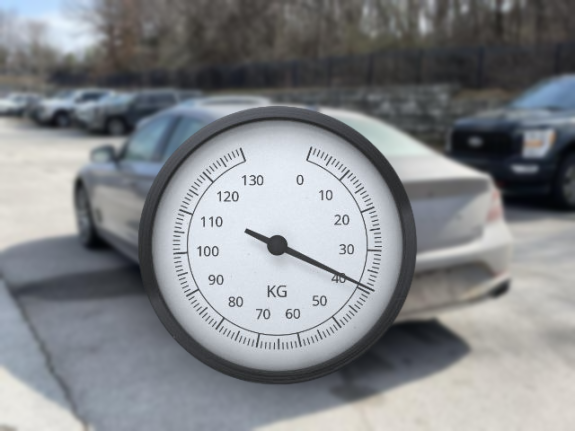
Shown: 39 kg
